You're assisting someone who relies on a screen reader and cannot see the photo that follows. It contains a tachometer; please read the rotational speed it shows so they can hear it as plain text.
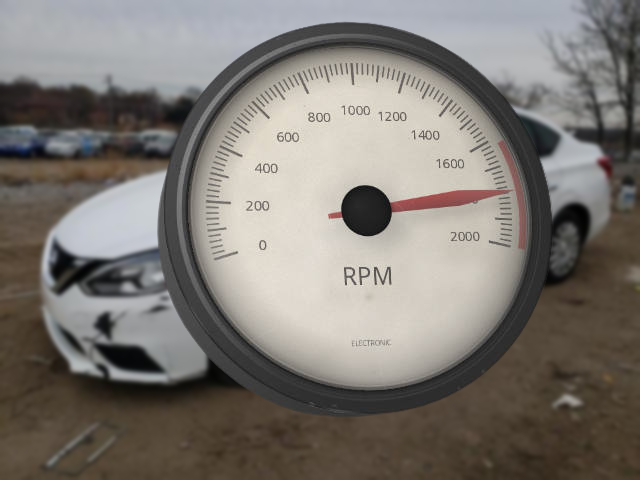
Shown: 1800 rpm
